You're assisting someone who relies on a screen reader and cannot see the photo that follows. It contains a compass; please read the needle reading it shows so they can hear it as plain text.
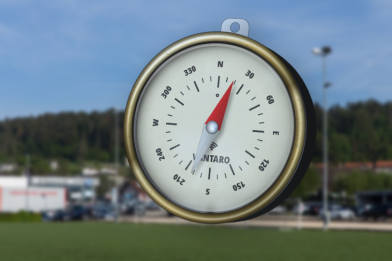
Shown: 20 °
